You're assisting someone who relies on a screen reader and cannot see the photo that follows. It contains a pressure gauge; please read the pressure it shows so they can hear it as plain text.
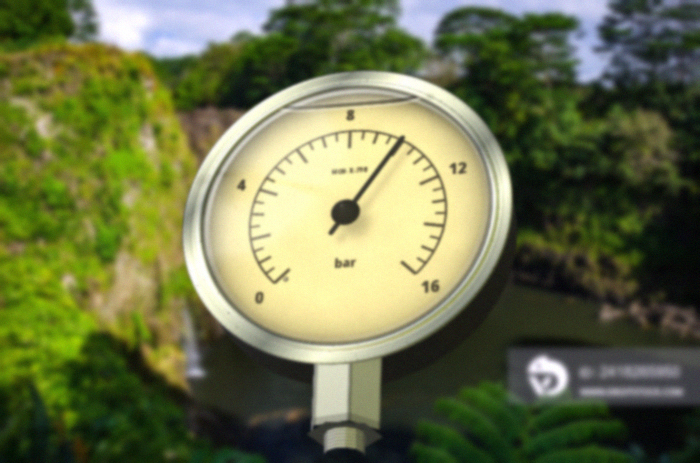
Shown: 10 bar
